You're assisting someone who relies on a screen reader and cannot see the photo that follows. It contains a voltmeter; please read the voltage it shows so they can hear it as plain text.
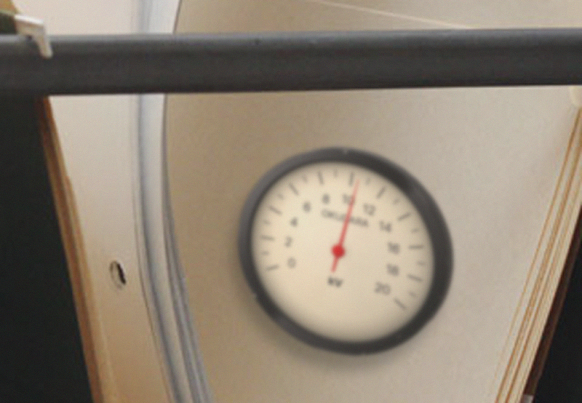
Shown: 10.5 kV
